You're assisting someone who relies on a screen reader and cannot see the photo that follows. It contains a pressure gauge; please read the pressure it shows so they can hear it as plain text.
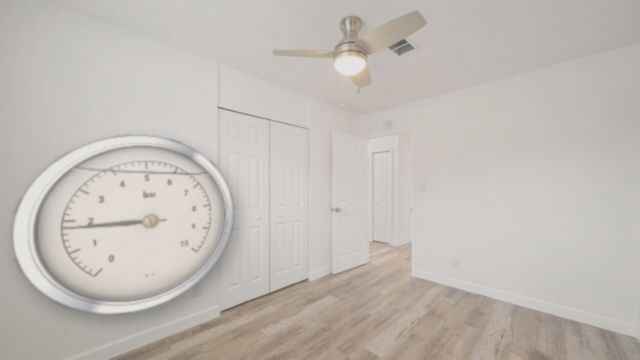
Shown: 1.8 bar
